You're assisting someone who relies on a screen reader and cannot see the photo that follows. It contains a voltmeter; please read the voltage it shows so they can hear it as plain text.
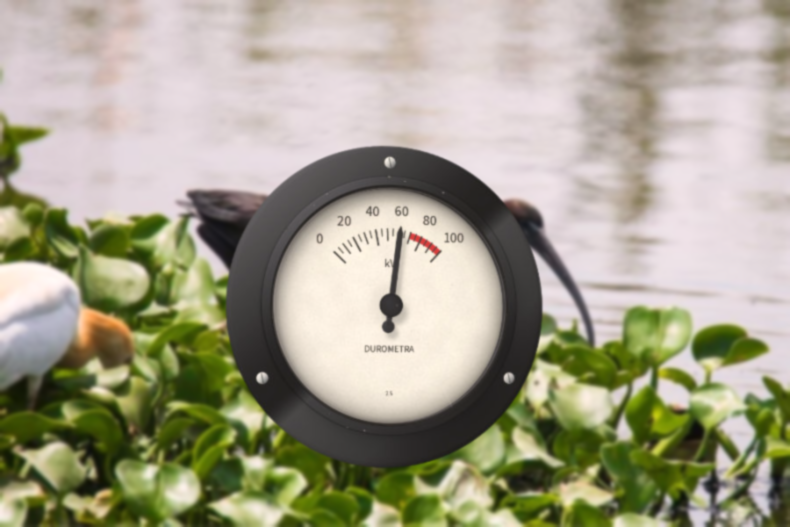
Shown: 60 kV
